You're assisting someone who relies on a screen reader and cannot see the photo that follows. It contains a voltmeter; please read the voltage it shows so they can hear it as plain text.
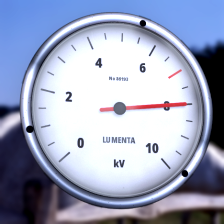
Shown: 8 kV
